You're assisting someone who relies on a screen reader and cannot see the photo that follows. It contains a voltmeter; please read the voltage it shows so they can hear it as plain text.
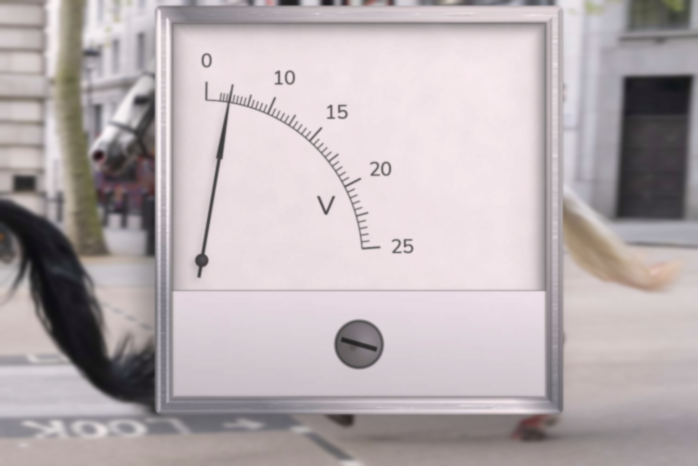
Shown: 5 V
